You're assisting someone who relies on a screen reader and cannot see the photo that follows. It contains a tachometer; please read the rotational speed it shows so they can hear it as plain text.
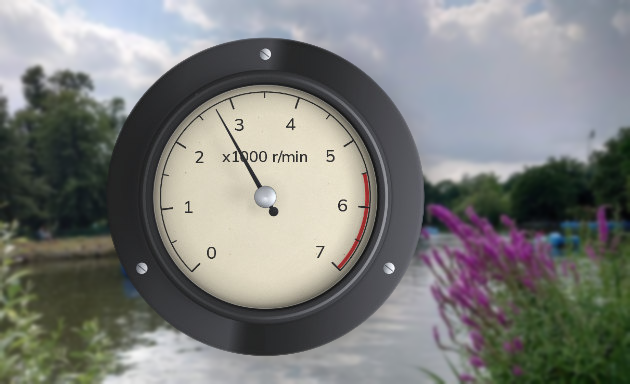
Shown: 2750 rpm
